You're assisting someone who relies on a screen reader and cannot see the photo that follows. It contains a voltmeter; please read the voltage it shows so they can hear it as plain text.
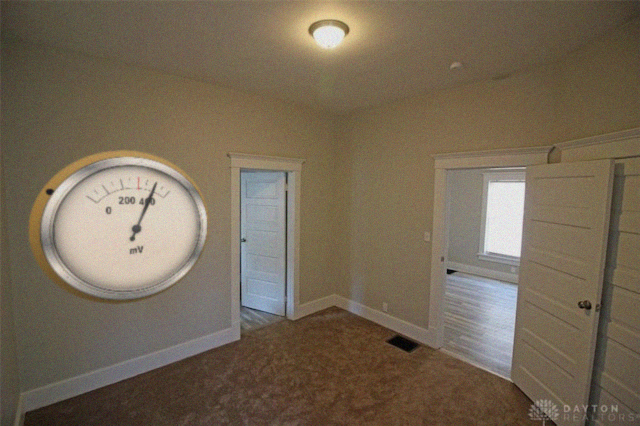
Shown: 400 mV
